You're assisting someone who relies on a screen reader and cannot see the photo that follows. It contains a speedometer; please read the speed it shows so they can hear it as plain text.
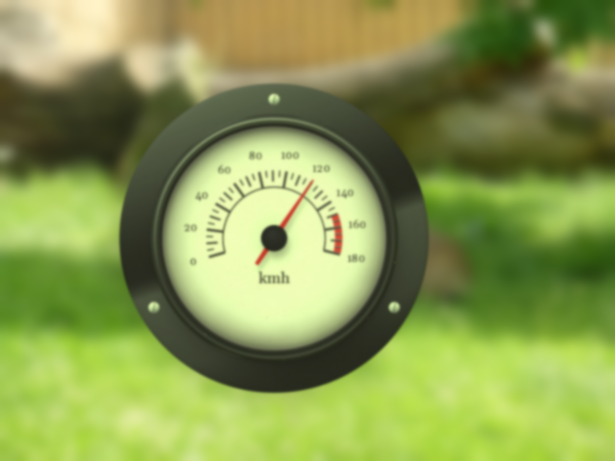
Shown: 120 km/h
